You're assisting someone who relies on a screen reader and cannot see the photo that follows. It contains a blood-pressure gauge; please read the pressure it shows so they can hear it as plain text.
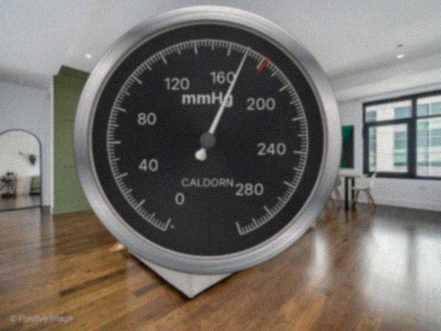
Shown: 170 mmHg
